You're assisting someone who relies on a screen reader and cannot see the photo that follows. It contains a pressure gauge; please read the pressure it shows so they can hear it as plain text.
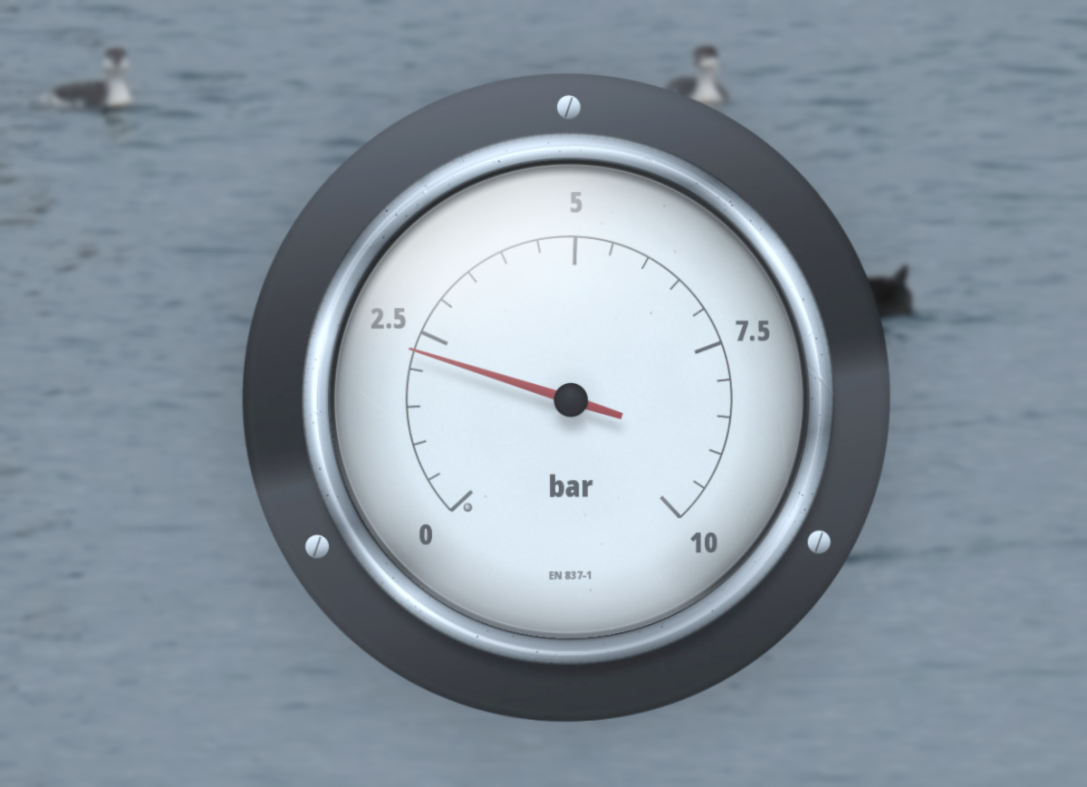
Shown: 2.25 bar
